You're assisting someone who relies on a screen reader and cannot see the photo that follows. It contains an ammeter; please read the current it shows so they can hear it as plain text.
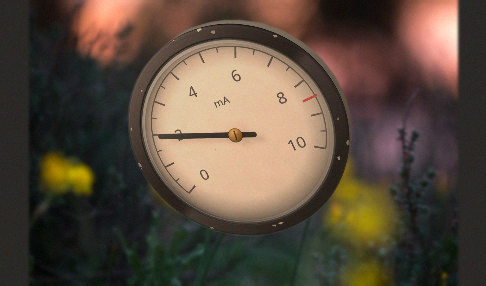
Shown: 2 mA
